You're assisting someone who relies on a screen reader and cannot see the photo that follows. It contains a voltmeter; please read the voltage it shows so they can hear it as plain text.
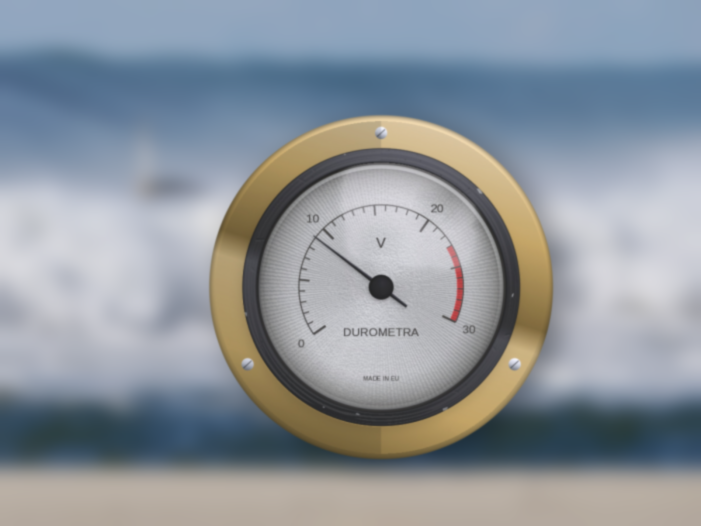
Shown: 9 V
